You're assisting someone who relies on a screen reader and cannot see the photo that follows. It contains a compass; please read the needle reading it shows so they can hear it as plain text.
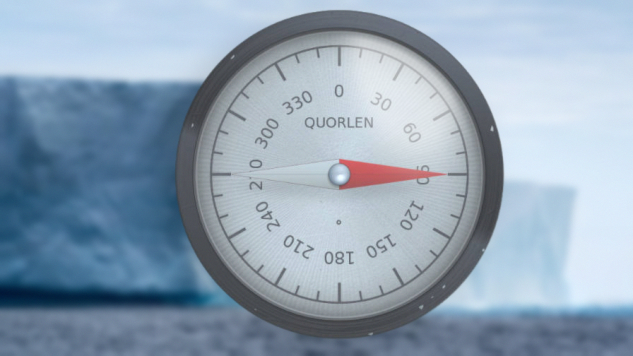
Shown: 90 °
